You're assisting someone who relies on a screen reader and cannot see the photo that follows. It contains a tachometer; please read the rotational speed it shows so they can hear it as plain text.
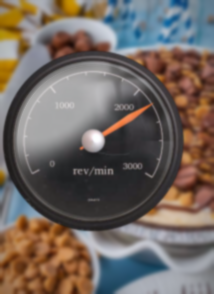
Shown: 2200 rpm
